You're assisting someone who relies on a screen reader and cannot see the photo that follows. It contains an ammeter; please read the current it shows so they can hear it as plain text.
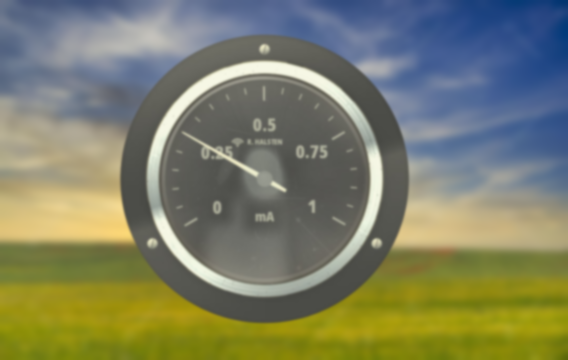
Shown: 0.25 mA
